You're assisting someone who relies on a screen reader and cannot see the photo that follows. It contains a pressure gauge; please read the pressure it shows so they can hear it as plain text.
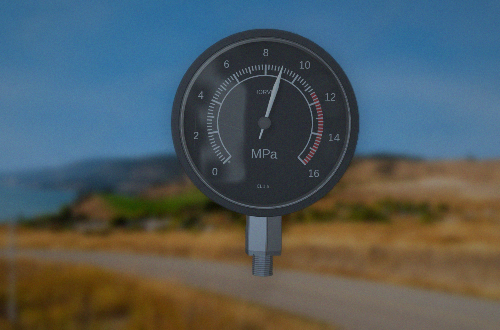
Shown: 9 MPa
